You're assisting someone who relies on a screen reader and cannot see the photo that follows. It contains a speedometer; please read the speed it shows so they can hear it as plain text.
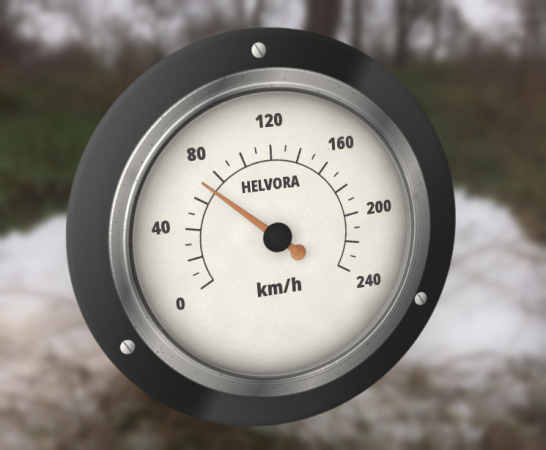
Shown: 70 km/h
